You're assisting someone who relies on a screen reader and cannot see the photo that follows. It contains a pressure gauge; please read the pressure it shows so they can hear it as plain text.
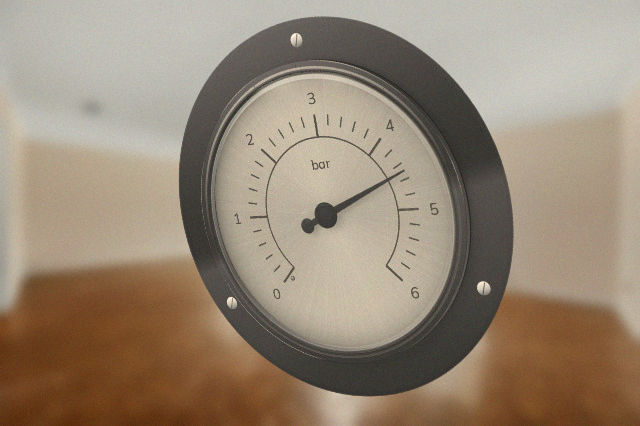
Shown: 4.5 bar
